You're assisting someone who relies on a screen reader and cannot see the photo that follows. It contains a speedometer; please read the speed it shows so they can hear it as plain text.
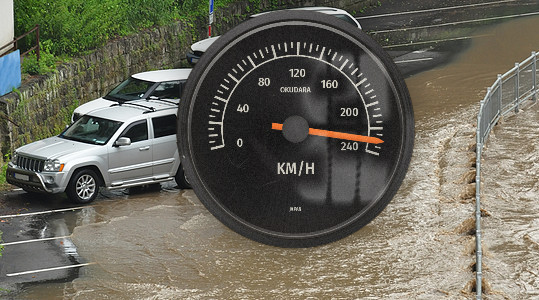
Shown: 230 km/h
